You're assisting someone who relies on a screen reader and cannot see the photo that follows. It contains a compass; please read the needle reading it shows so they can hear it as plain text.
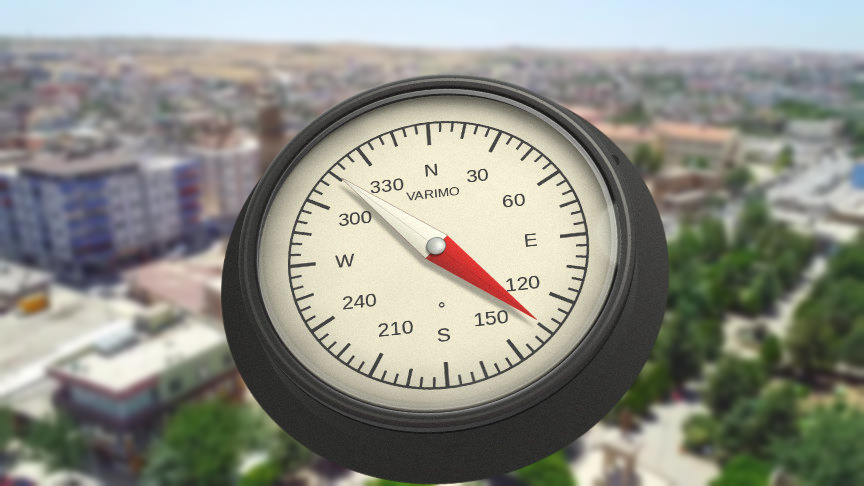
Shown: 135 °
